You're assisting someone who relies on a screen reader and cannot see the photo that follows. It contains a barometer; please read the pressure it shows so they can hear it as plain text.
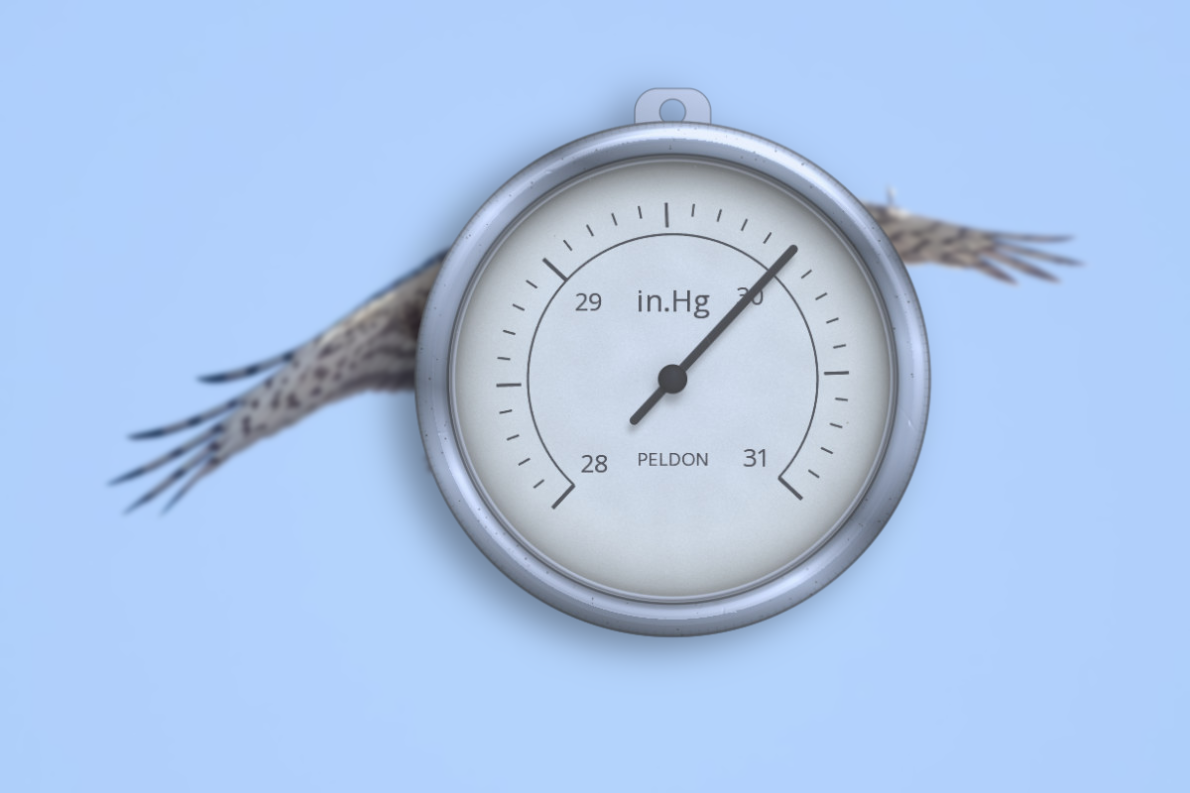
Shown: 30 inHg
